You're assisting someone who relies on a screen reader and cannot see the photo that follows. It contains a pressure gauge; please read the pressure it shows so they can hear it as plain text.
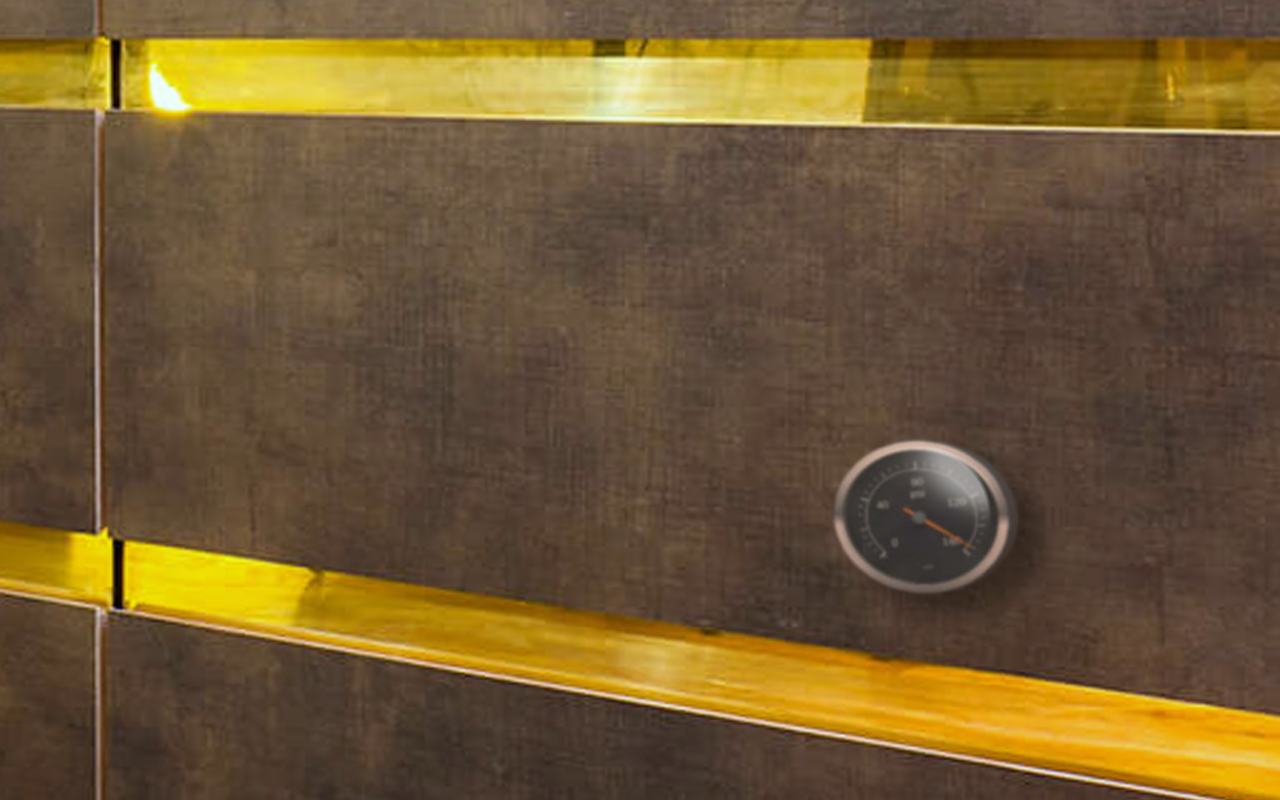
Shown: 155 psi
